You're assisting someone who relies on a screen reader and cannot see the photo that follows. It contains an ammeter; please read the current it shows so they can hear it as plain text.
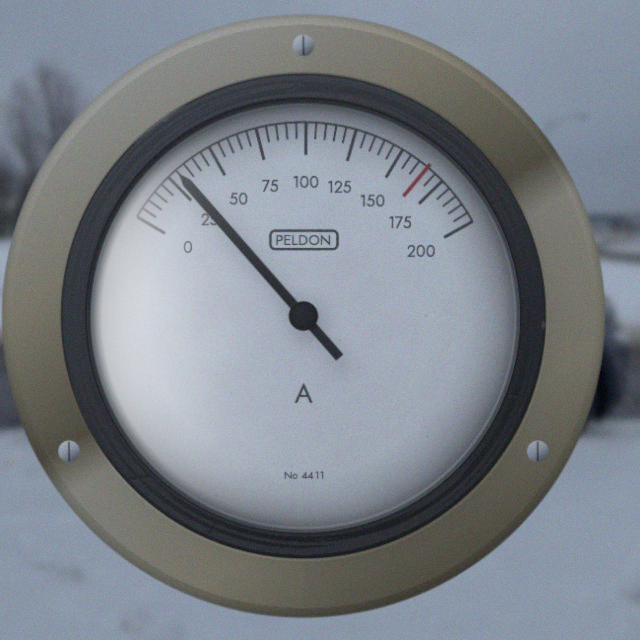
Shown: 30 A
